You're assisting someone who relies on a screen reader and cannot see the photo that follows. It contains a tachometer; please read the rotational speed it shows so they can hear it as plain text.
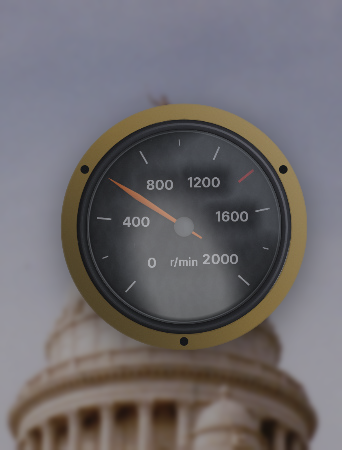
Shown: 600 rpm
